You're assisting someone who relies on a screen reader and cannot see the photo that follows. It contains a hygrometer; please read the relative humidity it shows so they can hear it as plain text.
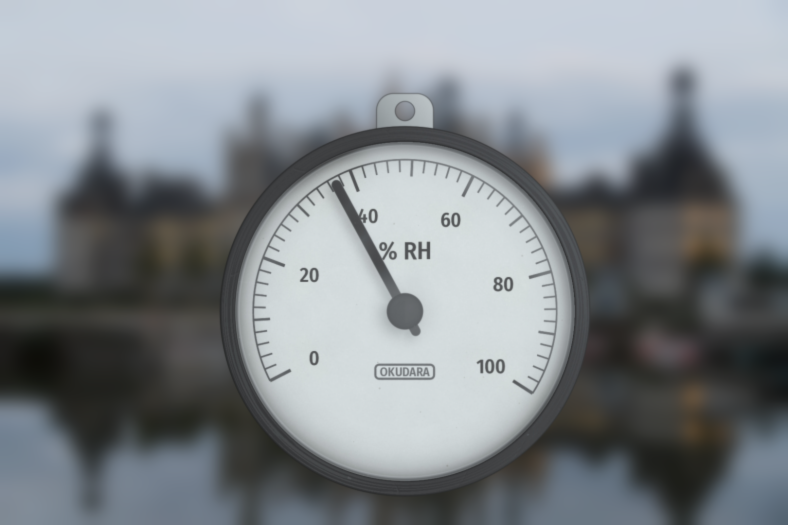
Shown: 37 %
